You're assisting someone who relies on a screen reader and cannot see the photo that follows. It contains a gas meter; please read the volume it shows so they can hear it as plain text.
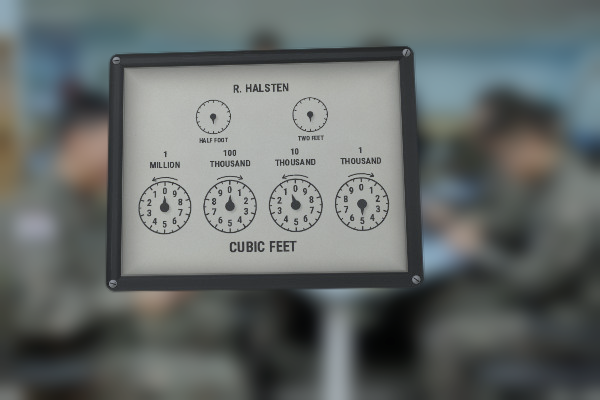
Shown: 500 ft³
